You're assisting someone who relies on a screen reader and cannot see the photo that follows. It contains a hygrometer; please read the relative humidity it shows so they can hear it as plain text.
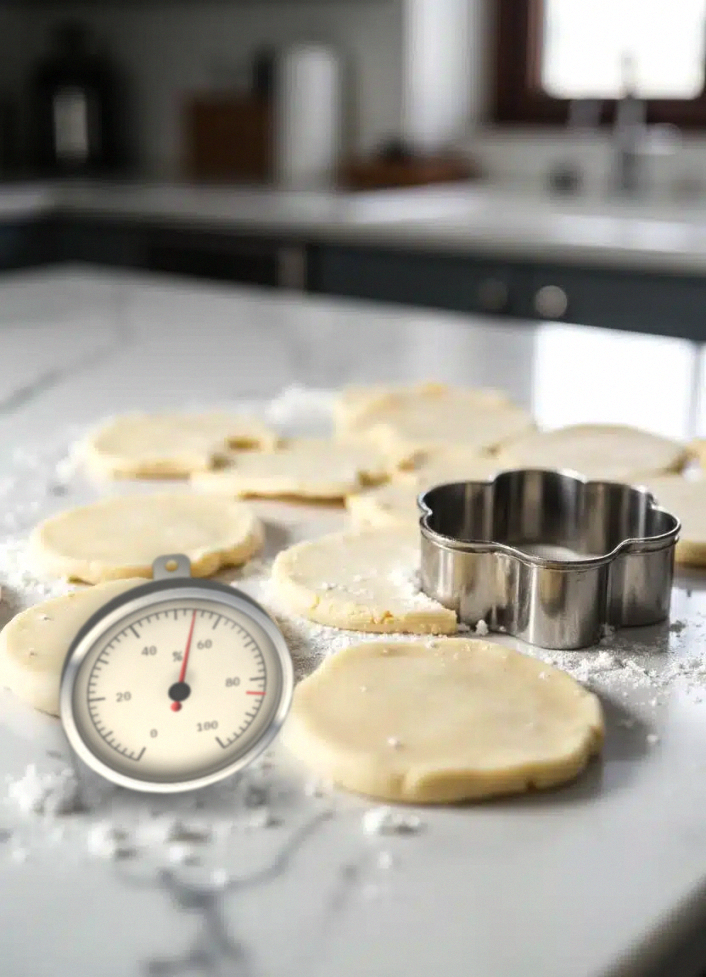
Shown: 54 %
